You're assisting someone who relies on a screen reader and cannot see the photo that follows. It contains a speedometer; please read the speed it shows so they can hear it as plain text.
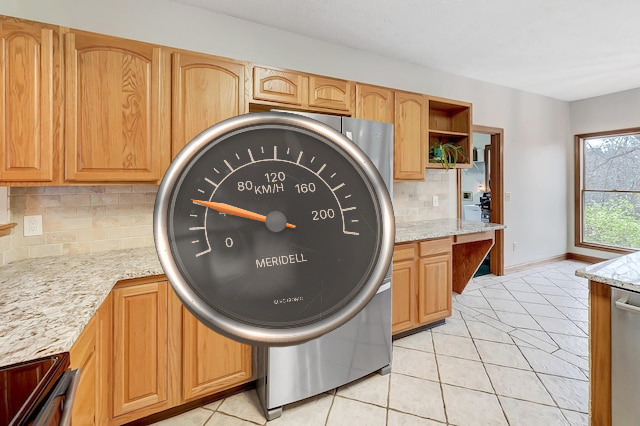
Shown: 40 km/h
